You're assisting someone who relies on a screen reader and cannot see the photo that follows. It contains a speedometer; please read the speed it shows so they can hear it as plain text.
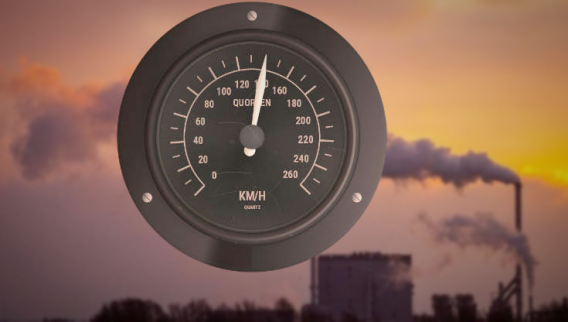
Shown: 140 km/h
